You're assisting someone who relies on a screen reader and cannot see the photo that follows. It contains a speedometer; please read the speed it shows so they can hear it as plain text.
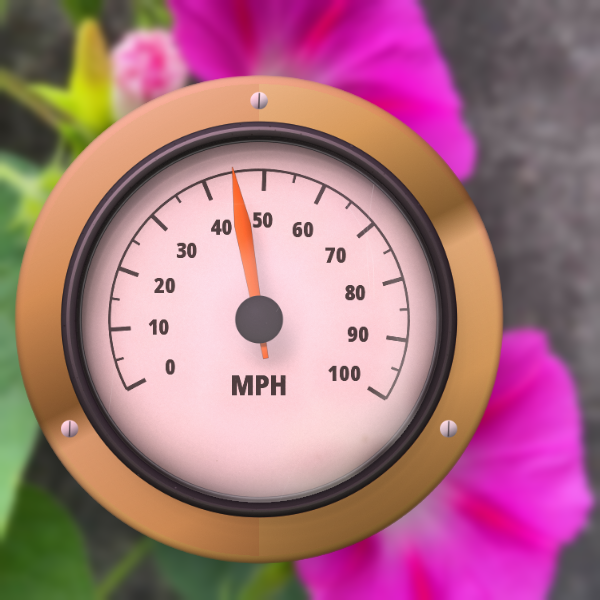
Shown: 45 mph
